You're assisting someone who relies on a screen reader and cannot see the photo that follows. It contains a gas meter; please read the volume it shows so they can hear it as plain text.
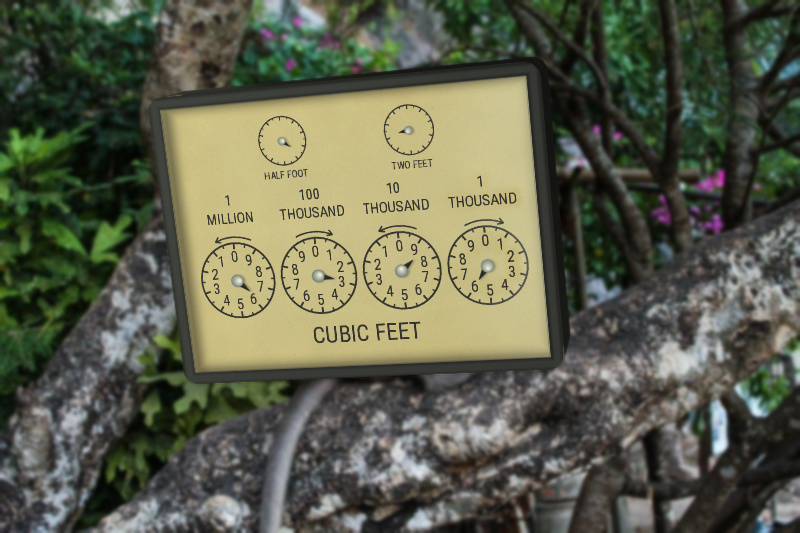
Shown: 628600 ft³
